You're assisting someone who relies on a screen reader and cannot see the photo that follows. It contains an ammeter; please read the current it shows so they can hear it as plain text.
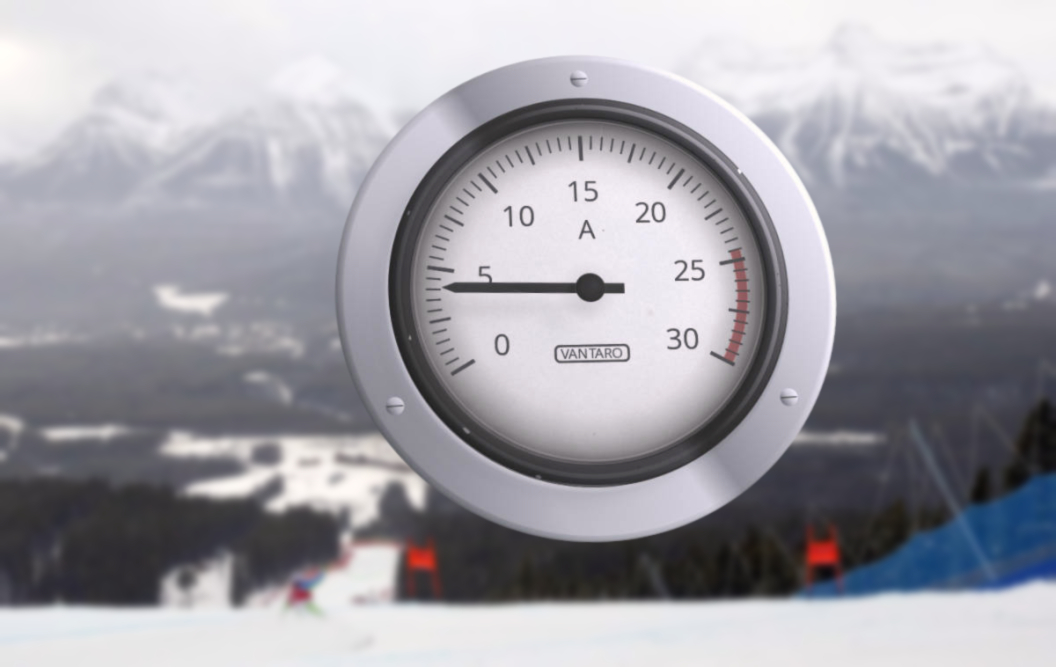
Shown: 4 A
